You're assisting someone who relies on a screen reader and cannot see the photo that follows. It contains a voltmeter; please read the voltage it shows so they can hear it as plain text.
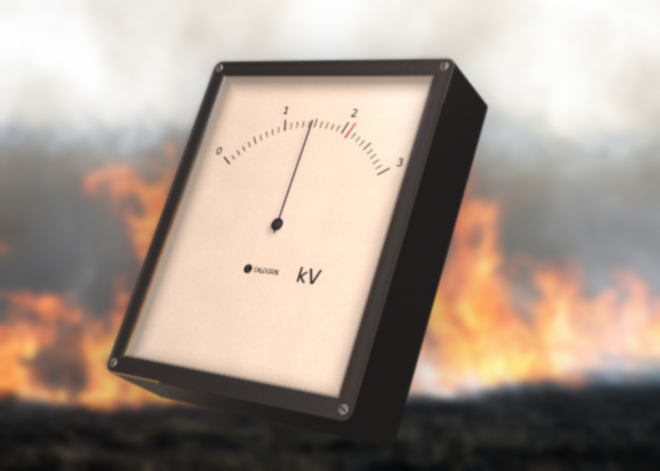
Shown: 1.5 kV
